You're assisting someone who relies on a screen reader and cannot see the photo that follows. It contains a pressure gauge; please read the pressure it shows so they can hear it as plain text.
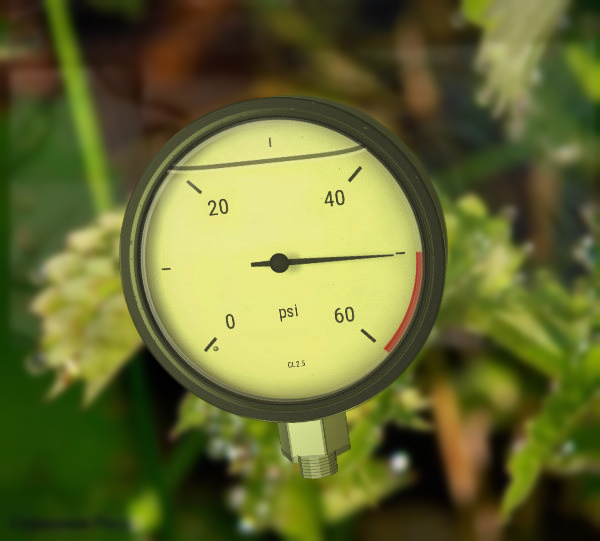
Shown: 50 psi
